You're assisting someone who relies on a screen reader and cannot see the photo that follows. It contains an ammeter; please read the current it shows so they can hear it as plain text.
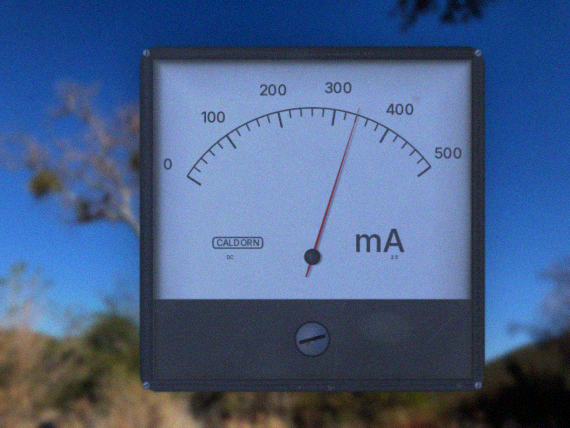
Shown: 340 mA
